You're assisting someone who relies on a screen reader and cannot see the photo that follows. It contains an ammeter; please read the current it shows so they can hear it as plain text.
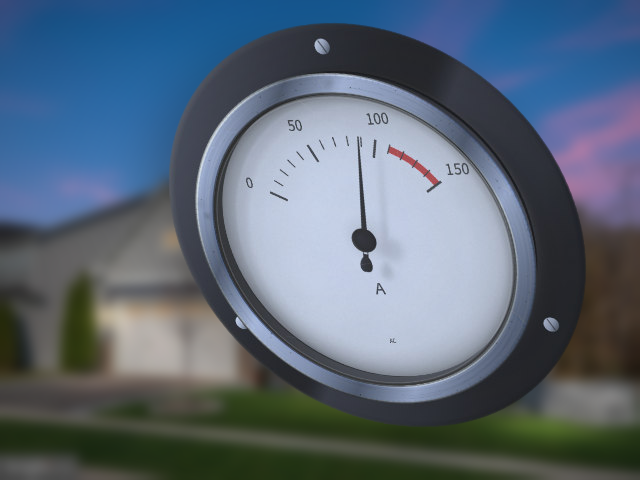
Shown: 90 A
